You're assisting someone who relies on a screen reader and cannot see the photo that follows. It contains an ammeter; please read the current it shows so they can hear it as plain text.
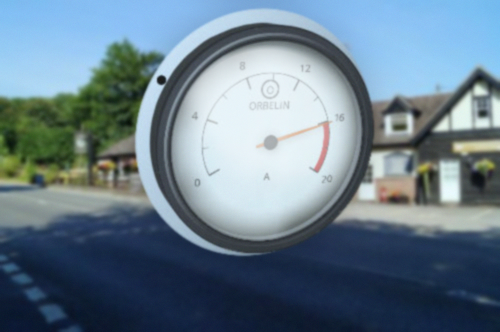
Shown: 16 A
